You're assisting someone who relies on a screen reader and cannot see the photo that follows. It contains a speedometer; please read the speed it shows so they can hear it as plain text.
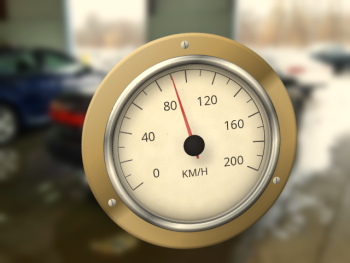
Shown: 90 km/h
